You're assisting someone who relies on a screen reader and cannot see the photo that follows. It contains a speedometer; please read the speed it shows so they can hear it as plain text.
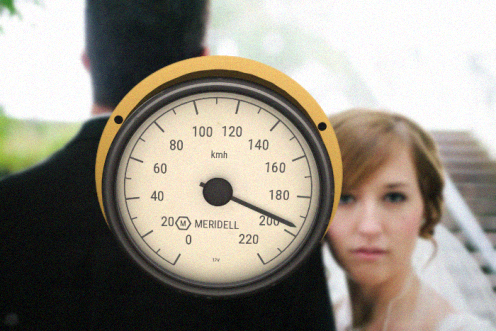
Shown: 195 km/h
